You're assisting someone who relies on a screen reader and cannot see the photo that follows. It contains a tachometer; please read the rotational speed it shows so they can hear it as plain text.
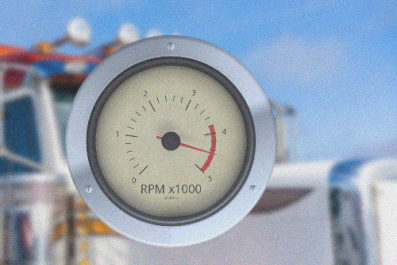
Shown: 4500 rpm
